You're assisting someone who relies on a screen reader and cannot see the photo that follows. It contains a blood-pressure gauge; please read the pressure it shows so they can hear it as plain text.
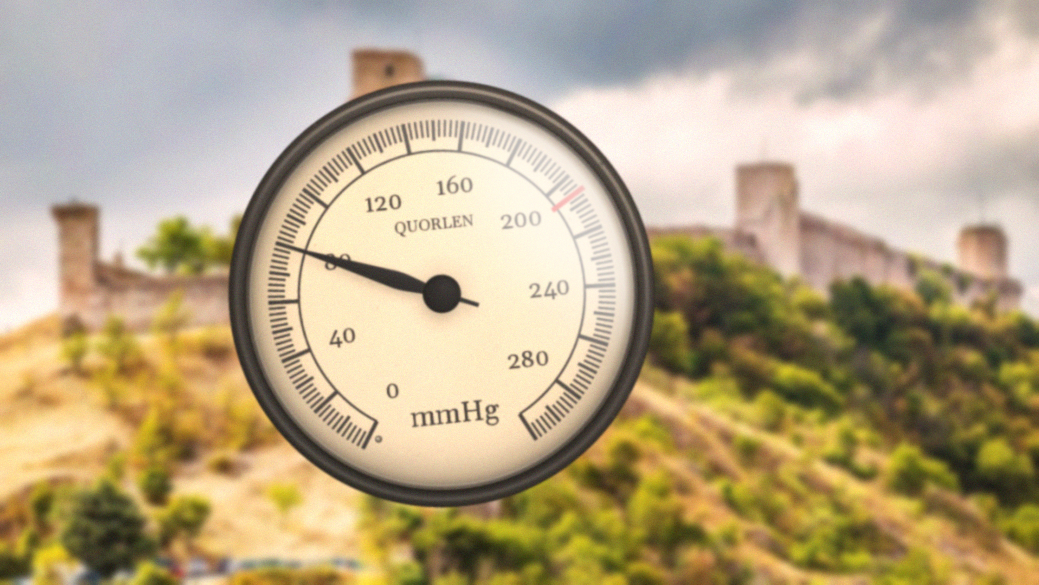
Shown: 80 mmHg
